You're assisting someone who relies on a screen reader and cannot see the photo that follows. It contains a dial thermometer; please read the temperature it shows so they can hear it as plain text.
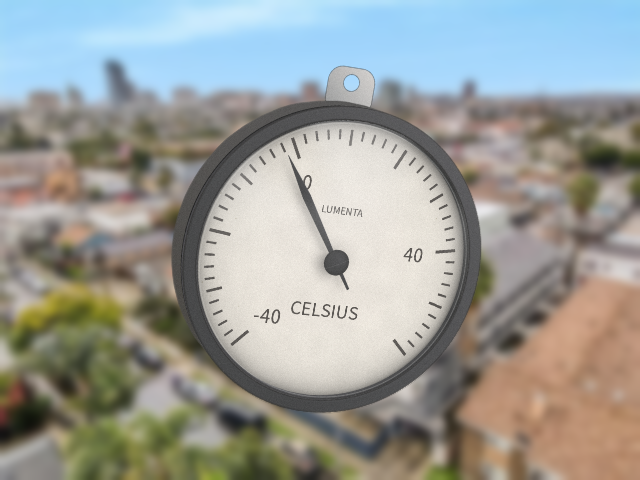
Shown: -2 °C
